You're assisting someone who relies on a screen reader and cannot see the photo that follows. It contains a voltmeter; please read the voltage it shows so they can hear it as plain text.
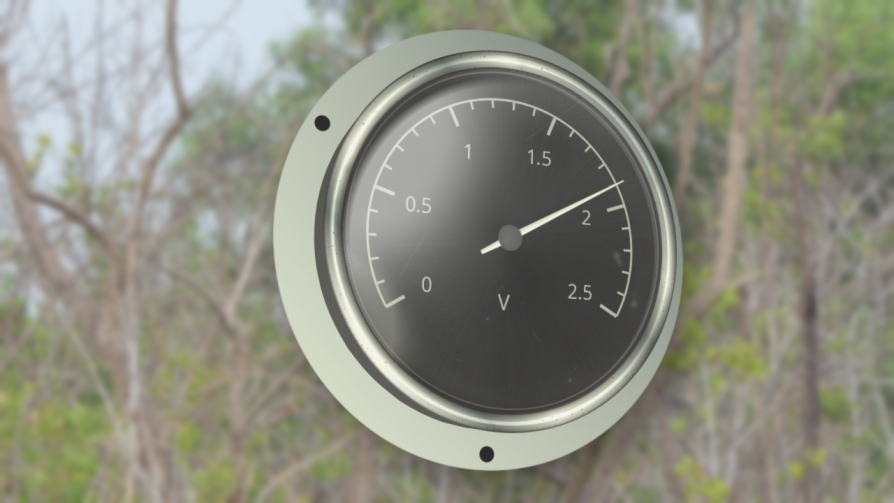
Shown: 1.9 V
